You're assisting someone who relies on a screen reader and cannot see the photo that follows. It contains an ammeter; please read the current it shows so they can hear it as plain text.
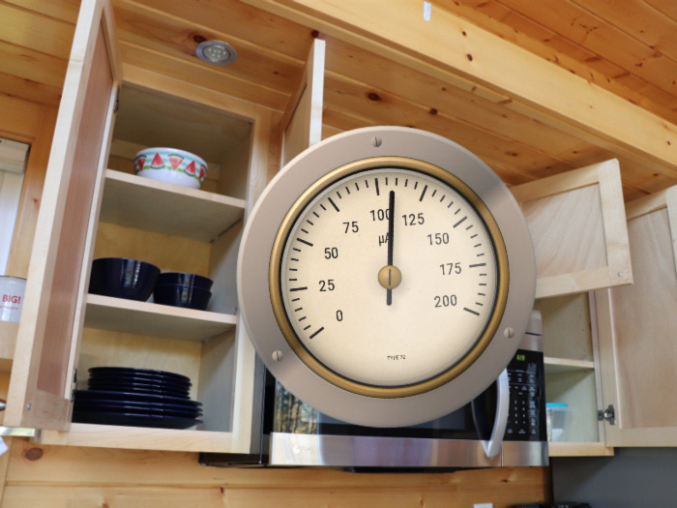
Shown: 107.5 µA
